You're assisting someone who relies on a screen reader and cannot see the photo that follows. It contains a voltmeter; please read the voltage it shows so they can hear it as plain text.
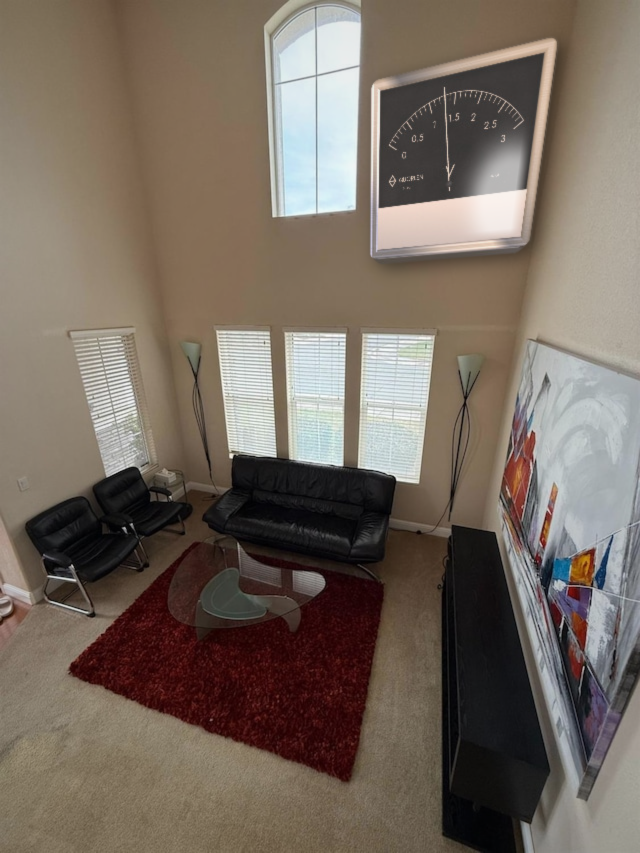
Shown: 1.3 V
